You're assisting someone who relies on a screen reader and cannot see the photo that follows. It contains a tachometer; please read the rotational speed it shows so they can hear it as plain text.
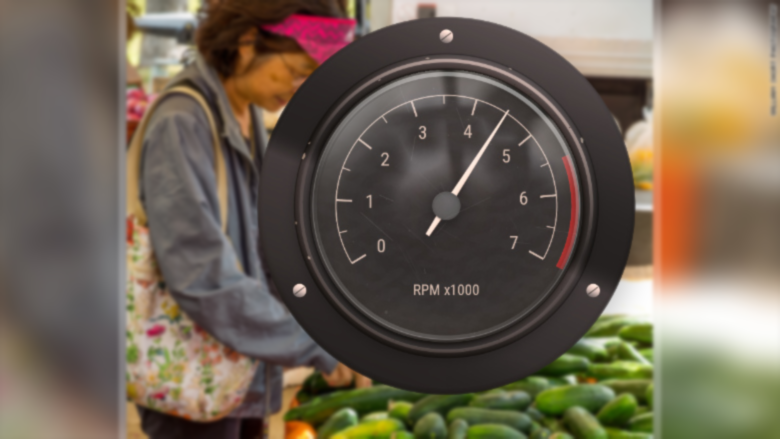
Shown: 4500 rpm
